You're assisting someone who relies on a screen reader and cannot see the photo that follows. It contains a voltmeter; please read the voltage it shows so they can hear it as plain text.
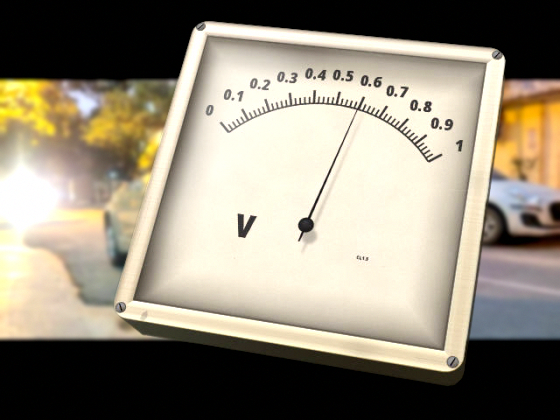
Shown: 0.6 V
